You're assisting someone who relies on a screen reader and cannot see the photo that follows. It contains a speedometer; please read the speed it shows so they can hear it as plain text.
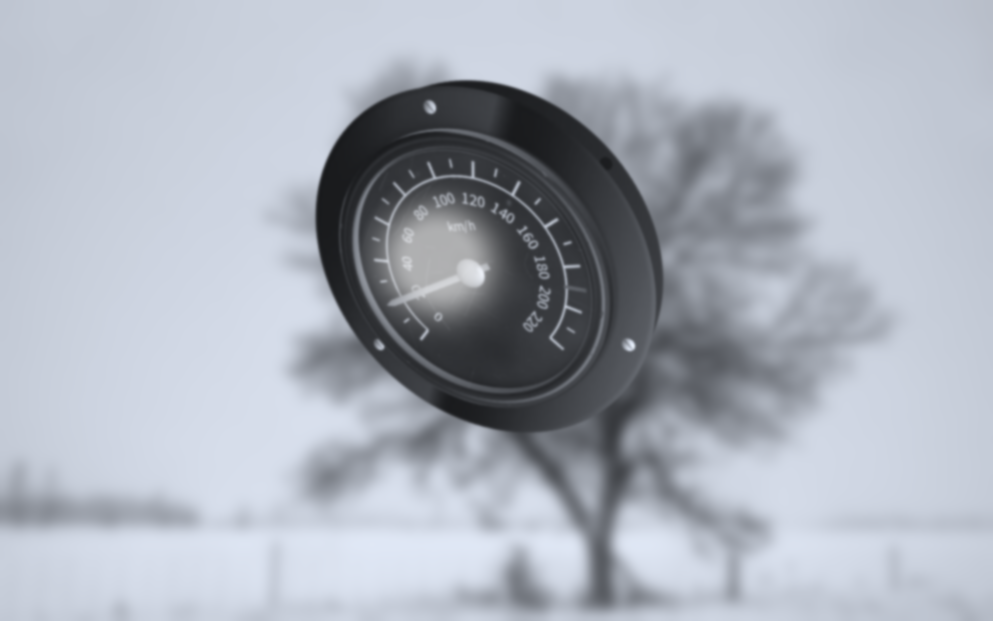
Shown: 20 km/h
